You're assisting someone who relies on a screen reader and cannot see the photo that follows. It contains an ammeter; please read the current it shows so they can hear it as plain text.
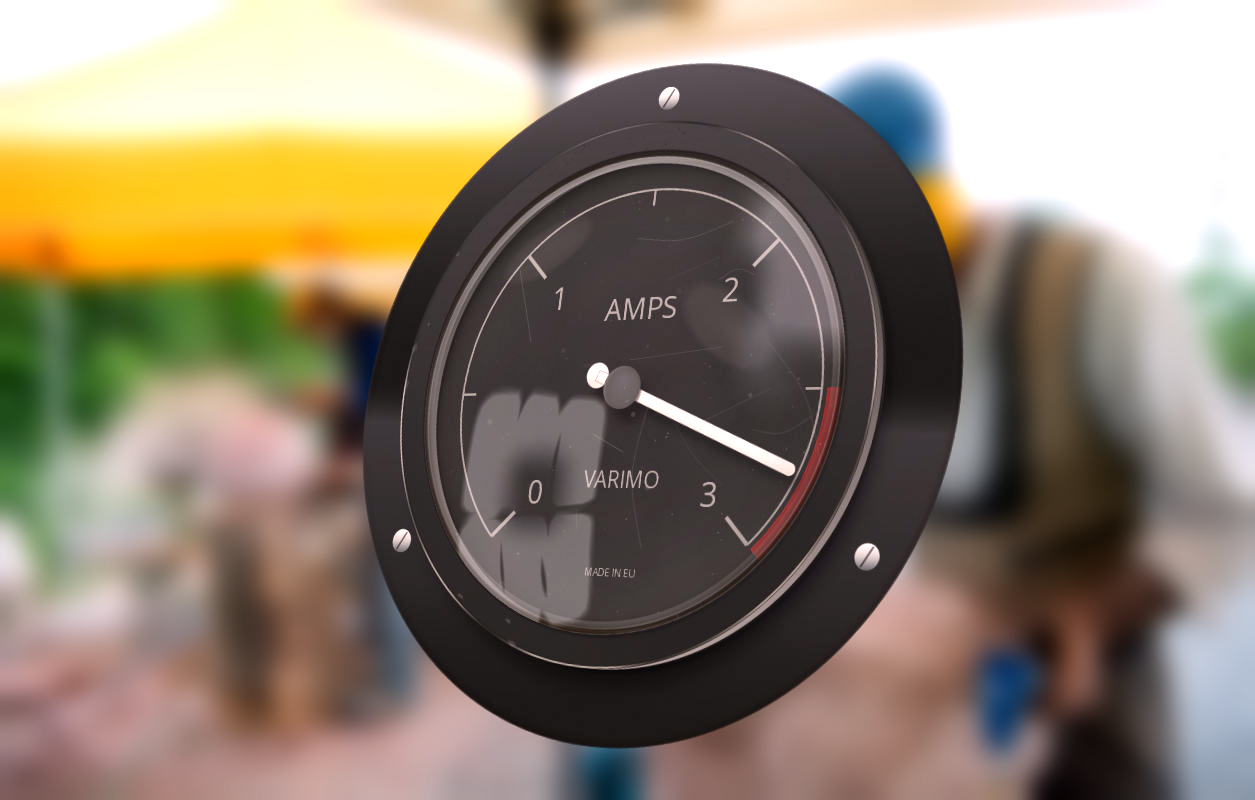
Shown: 2.75 A
